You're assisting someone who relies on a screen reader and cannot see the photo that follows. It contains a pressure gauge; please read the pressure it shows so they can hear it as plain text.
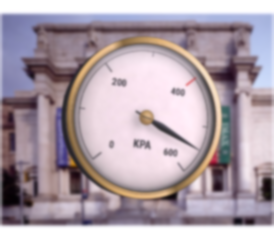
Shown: 550 kPa
